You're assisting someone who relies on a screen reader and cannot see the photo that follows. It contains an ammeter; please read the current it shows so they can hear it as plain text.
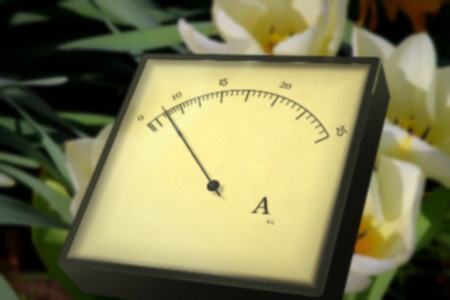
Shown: 7.5 A
